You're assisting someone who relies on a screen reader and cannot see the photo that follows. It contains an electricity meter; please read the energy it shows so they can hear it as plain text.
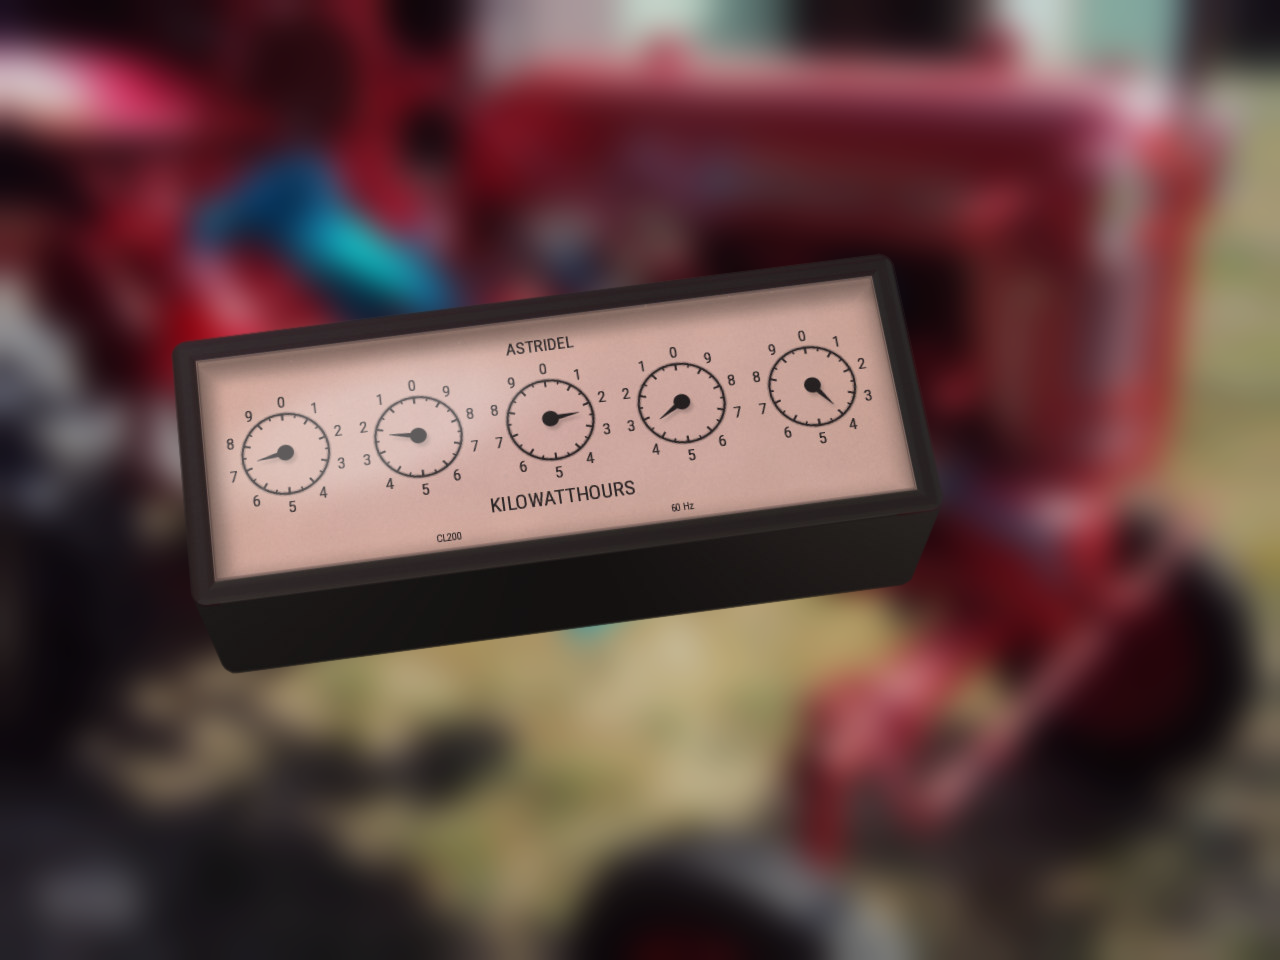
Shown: 72234 kWh
